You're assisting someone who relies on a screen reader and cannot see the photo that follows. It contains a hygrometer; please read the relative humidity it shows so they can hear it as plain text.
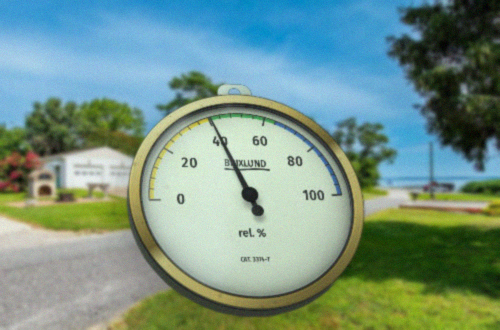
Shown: 40 %
